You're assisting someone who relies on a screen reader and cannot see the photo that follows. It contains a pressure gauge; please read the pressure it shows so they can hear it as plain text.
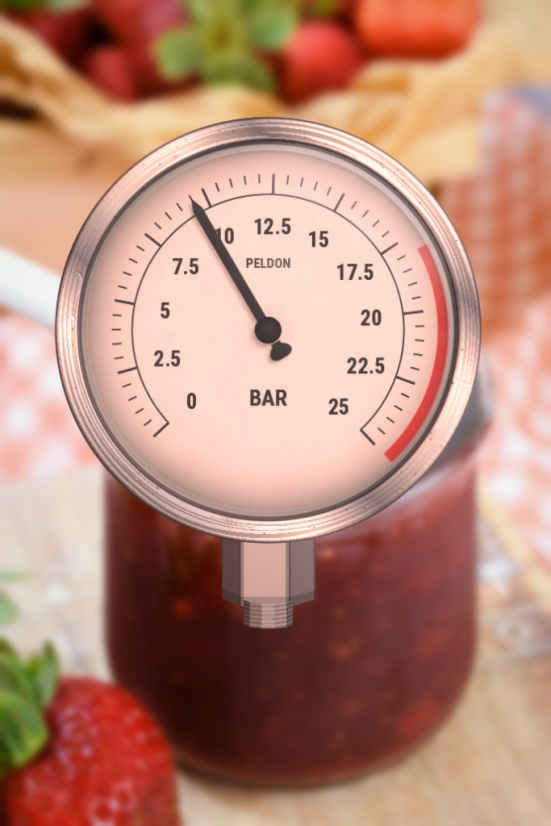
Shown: 9.5 bar
